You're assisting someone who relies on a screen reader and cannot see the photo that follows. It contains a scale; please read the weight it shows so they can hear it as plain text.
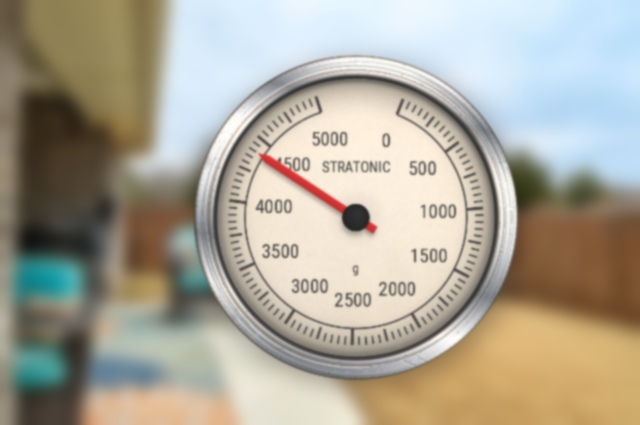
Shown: 4400 g
